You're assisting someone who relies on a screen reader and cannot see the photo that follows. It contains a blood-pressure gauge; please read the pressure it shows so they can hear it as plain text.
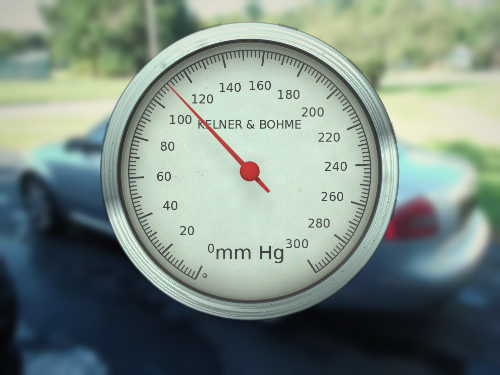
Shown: 110 mmHg
